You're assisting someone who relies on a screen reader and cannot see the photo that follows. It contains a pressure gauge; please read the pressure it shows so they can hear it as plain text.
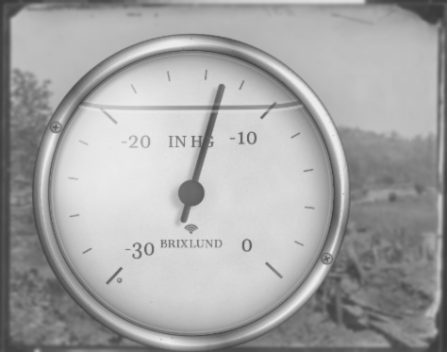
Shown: -13 inHg
